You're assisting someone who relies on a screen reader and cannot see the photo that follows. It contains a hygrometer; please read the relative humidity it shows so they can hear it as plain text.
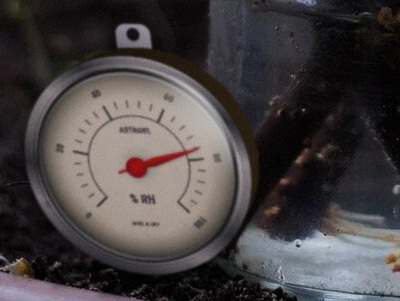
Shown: 76 %
